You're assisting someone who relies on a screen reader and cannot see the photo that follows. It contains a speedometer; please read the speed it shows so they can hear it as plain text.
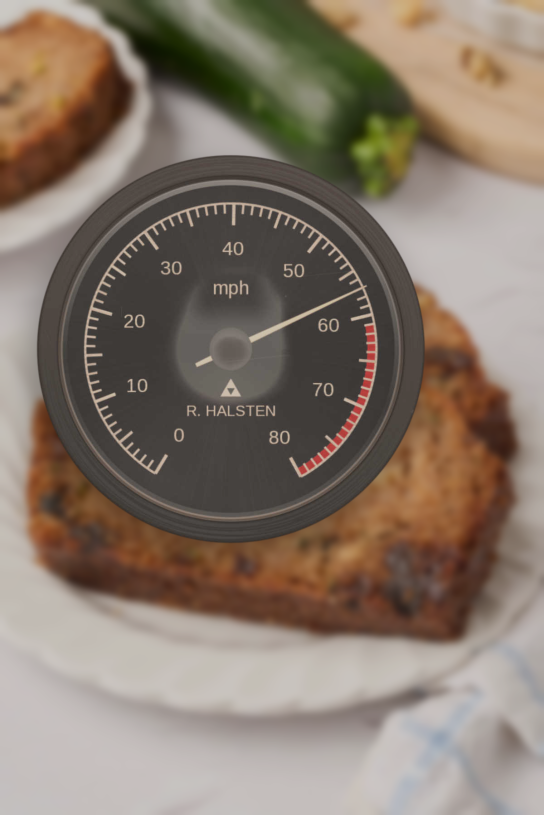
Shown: 57 mph
